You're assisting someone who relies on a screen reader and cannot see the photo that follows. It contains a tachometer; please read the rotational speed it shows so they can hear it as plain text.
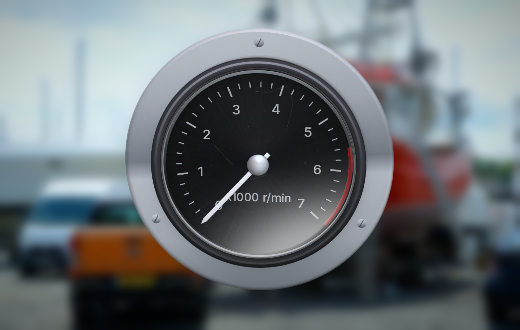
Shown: 0 rpm
